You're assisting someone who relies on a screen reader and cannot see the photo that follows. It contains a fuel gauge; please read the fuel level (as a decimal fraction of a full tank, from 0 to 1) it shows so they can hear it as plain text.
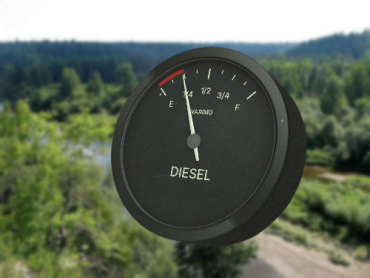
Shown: 0.25
